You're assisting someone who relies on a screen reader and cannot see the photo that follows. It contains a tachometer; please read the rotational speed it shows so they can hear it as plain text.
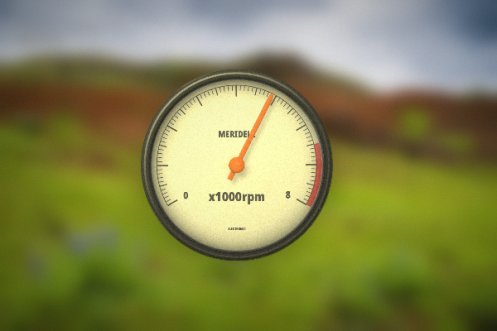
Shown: 4900 rpm
